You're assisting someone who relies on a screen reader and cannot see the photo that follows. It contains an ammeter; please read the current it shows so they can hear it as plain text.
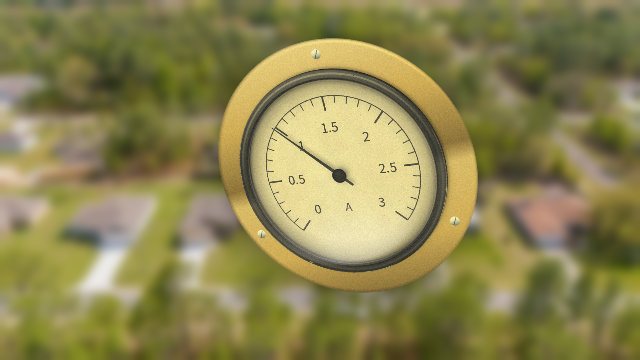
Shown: 1 A
